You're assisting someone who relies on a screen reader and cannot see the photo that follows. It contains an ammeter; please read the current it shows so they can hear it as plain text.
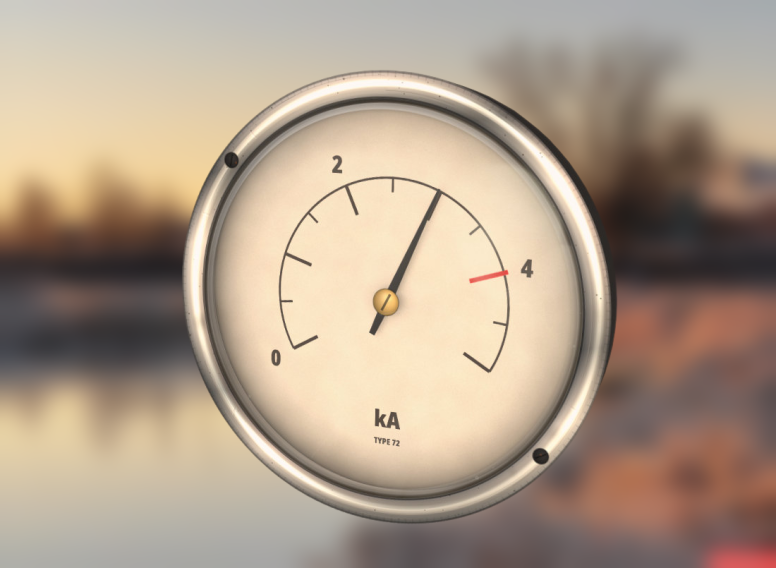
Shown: 3 kA
